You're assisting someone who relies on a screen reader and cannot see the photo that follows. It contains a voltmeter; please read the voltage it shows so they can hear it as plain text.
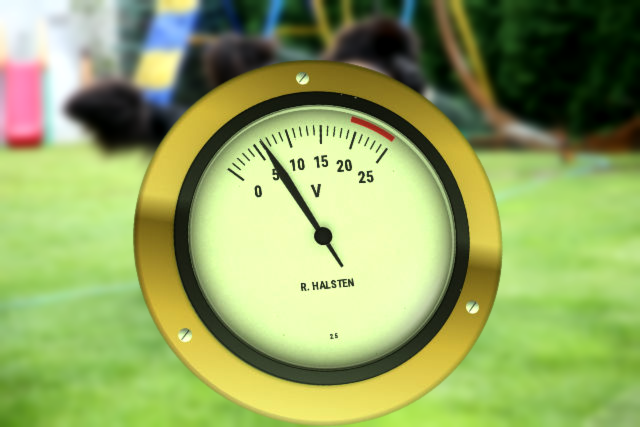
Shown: 6 V
